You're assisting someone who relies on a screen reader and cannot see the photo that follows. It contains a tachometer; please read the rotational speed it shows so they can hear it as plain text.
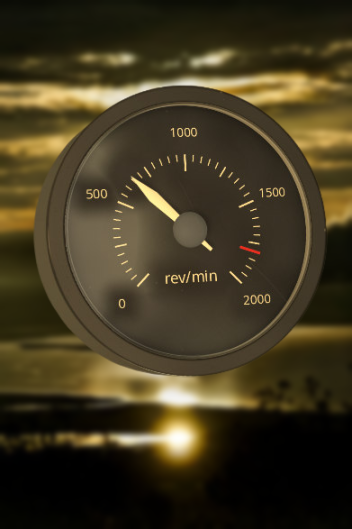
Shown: 650 rpm
